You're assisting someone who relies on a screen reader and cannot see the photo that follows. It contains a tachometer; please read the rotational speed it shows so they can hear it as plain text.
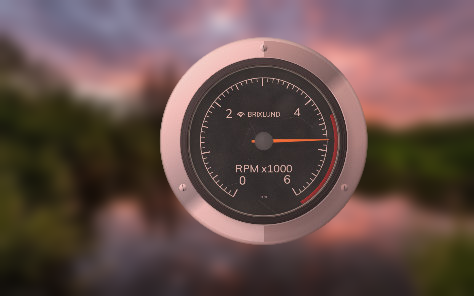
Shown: 4800 rpm
